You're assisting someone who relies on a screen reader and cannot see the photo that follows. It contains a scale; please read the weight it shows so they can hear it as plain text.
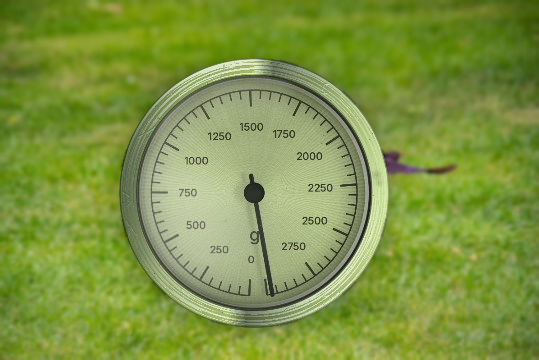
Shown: 2975 g
